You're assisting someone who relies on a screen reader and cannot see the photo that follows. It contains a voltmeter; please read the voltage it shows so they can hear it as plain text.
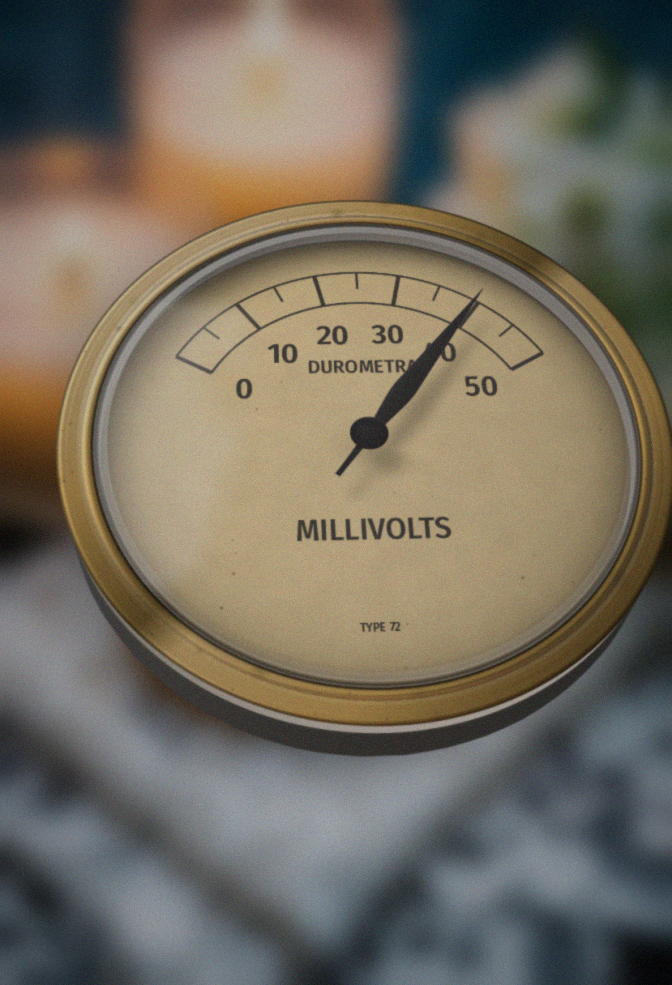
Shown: 40 mV
